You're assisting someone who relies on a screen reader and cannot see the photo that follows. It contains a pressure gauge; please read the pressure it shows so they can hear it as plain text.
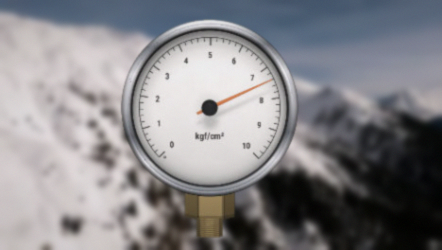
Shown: 7.4 kg/cm²
